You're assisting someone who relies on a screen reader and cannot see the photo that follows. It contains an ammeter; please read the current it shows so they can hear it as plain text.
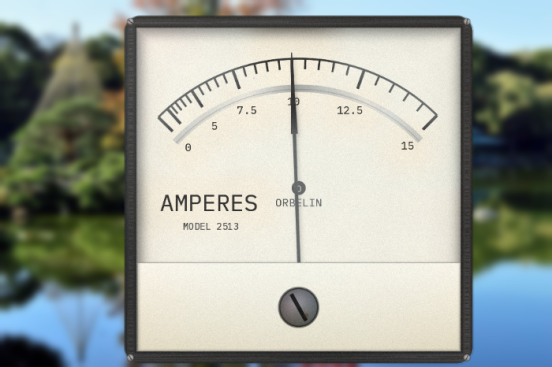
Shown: 10 A
